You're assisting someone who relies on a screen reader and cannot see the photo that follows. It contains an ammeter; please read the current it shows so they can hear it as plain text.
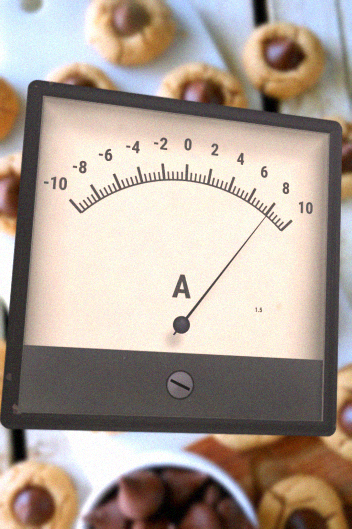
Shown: 8 A
